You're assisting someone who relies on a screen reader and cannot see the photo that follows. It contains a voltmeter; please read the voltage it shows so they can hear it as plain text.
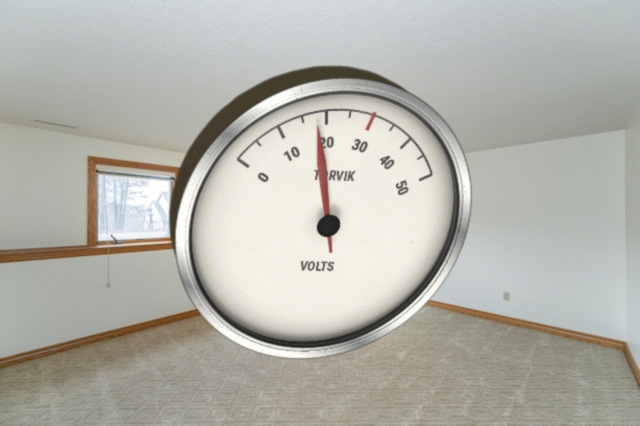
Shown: 17.5 V
